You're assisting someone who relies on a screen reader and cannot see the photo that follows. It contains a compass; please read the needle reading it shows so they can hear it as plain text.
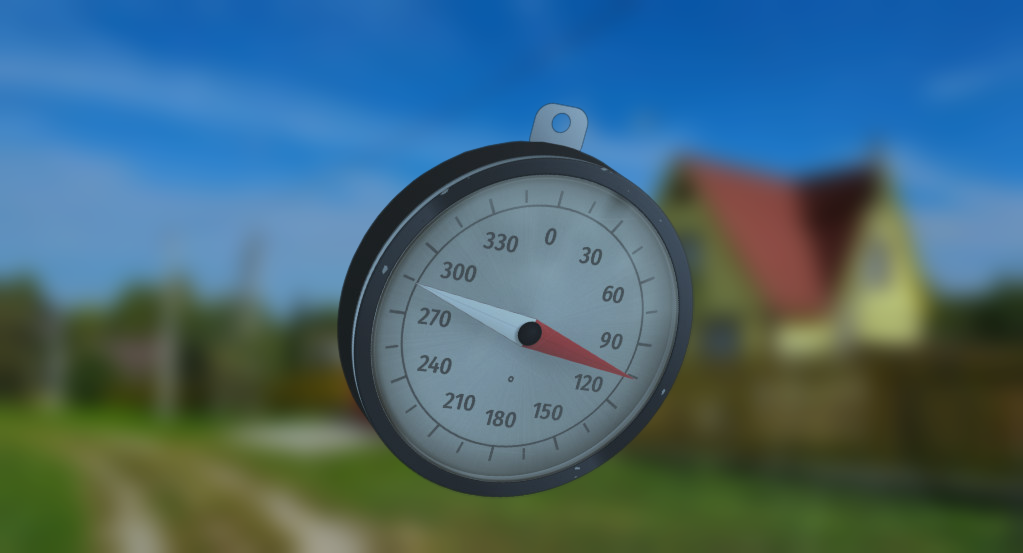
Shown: 105 °
